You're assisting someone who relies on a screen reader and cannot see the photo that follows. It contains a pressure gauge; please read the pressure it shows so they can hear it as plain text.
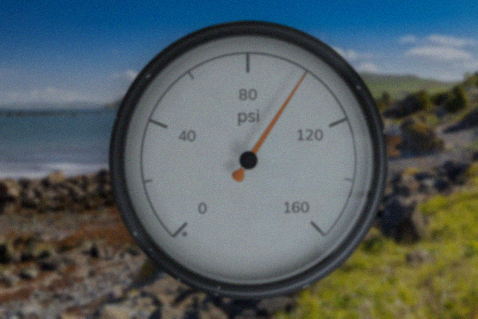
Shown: 100 psi
